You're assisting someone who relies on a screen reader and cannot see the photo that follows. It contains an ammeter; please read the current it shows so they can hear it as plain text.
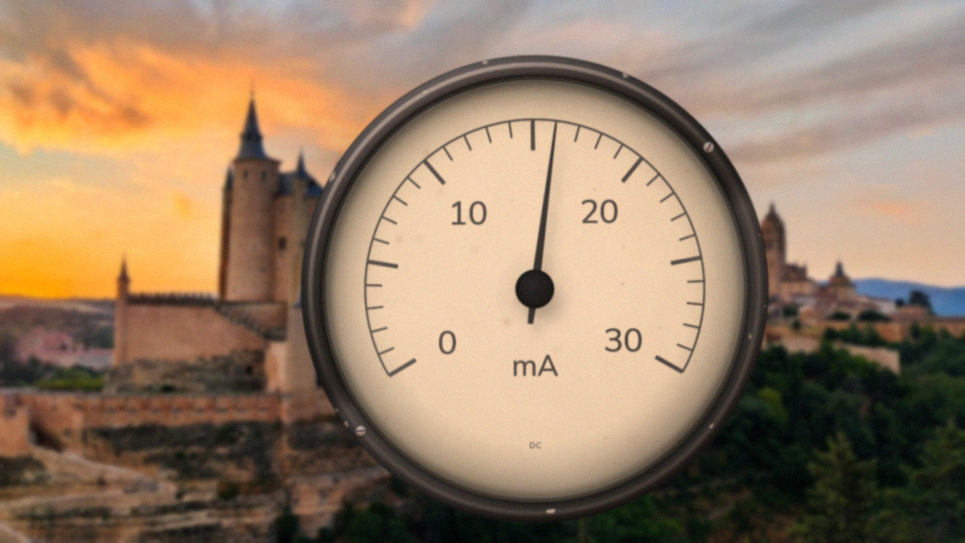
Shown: 16 mA
